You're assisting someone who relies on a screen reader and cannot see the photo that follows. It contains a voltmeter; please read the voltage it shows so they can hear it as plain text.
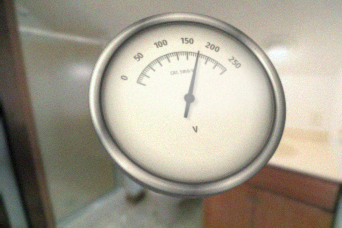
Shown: 175 V
